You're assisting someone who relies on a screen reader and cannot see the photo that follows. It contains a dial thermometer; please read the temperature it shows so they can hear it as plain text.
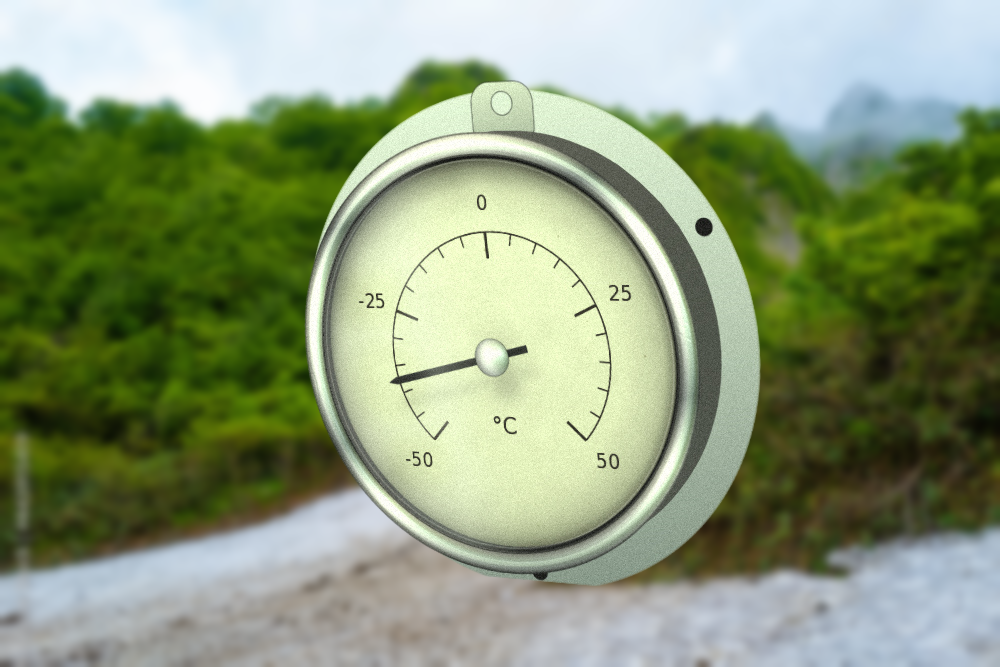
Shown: -37.5 °C
